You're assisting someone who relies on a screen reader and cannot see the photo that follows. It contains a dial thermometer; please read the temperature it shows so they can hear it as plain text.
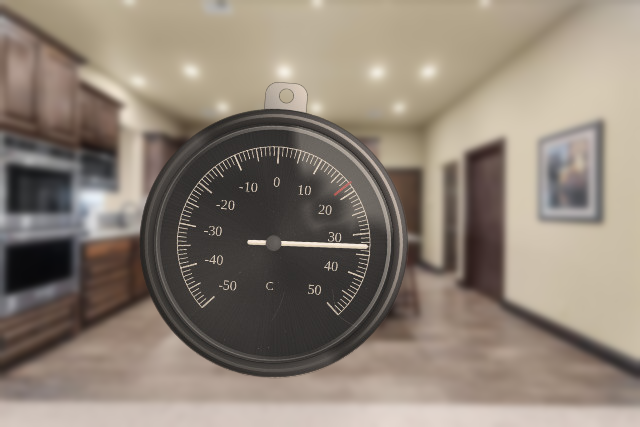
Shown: 33 °C
